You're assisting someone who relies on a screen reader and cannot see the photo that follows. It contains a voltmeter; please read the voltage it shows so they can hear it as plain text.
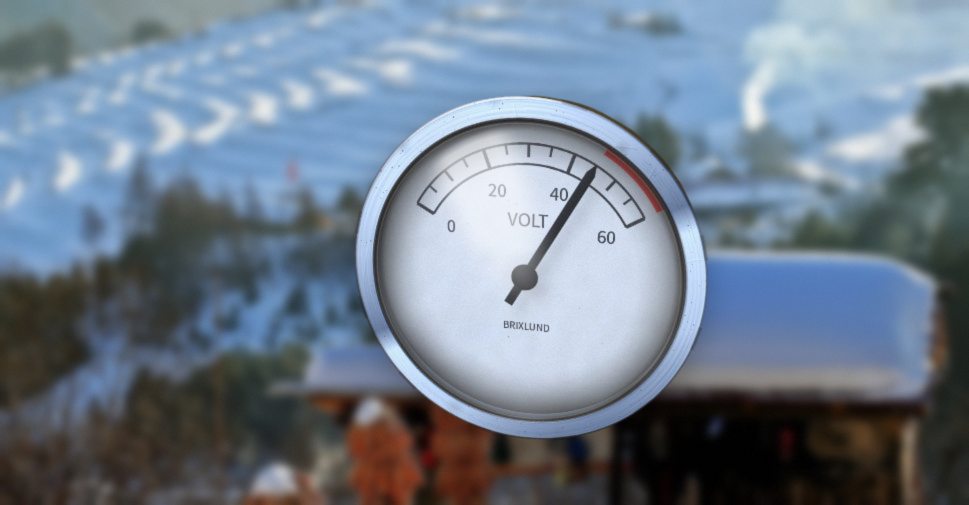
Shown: 45 V
